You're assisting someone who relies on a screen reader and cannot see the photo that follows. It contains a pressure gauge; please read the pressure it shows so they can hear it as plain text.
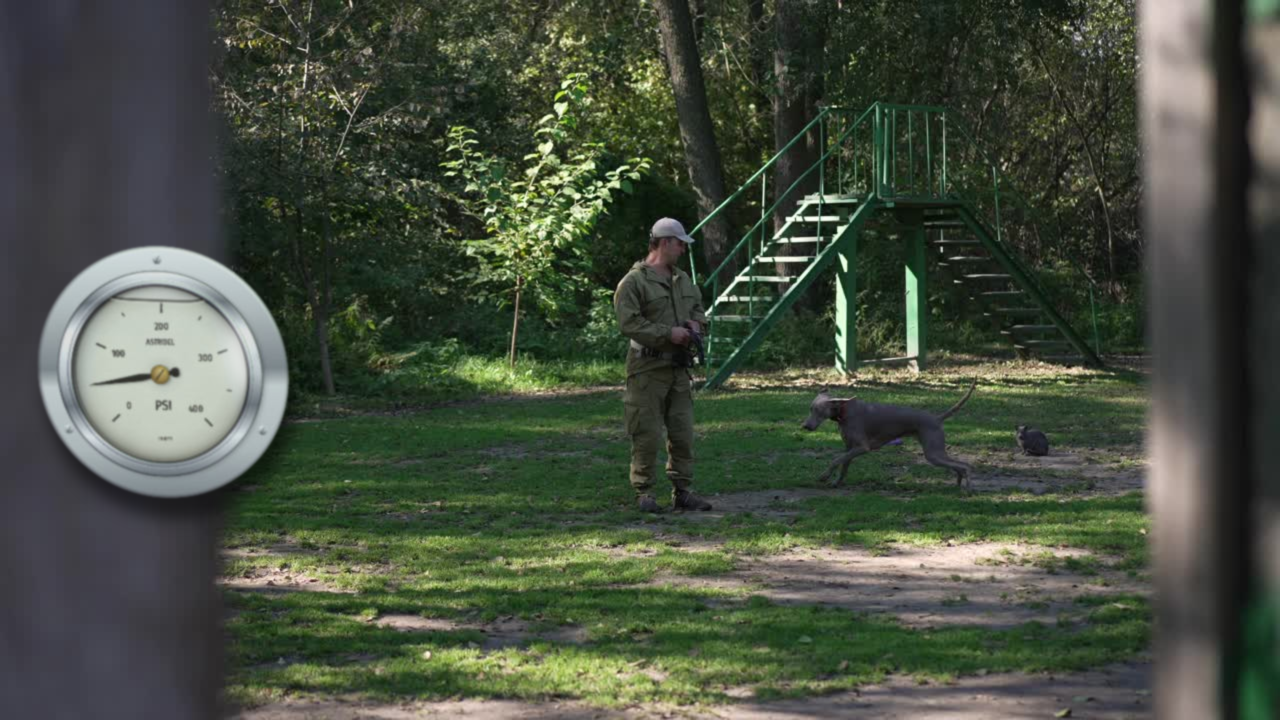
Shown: 50 psi
